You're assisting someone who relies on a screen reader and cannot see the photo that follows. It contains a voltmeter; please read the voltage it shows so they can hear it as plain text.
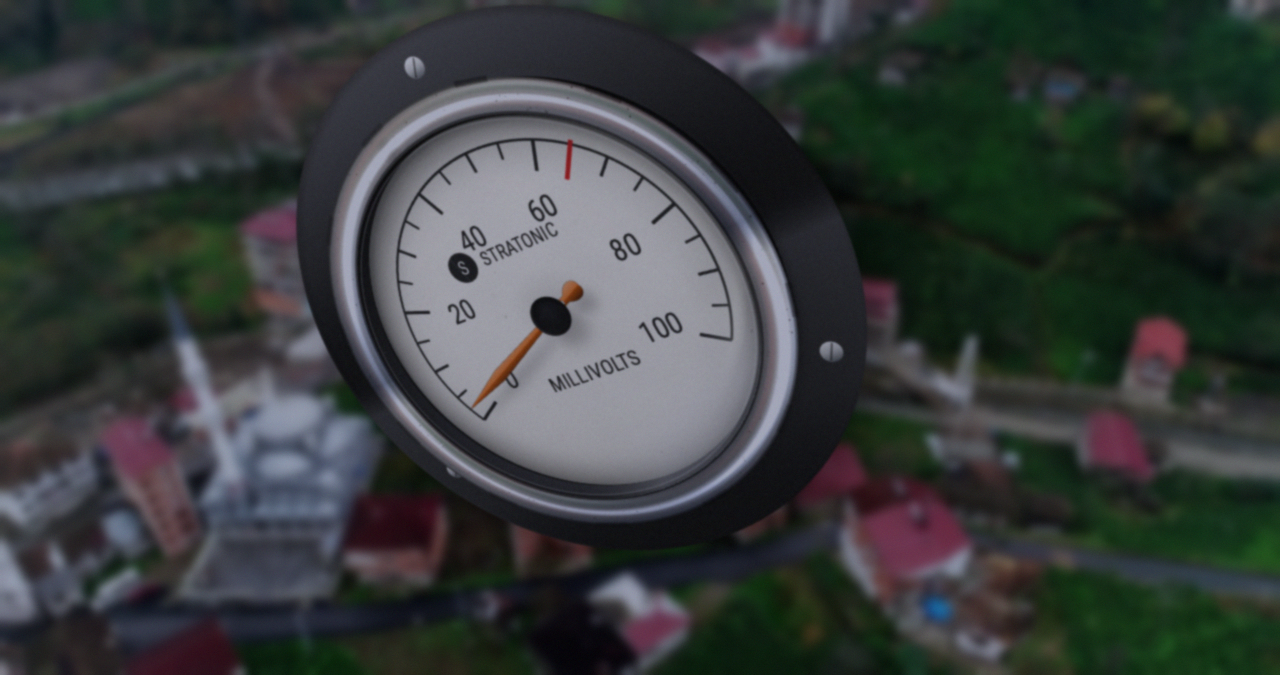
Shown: 2.5 mV
